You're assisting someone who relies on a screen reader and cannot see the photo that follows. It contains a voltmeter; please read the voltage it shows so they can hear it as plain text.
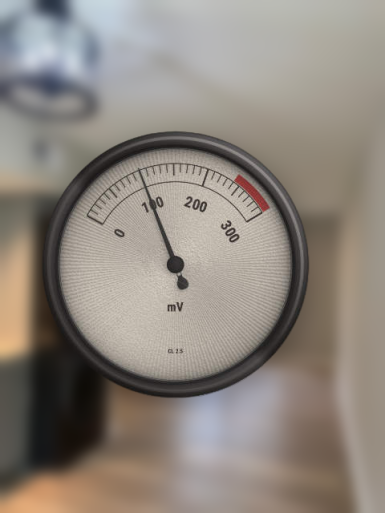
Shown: 100 mV
